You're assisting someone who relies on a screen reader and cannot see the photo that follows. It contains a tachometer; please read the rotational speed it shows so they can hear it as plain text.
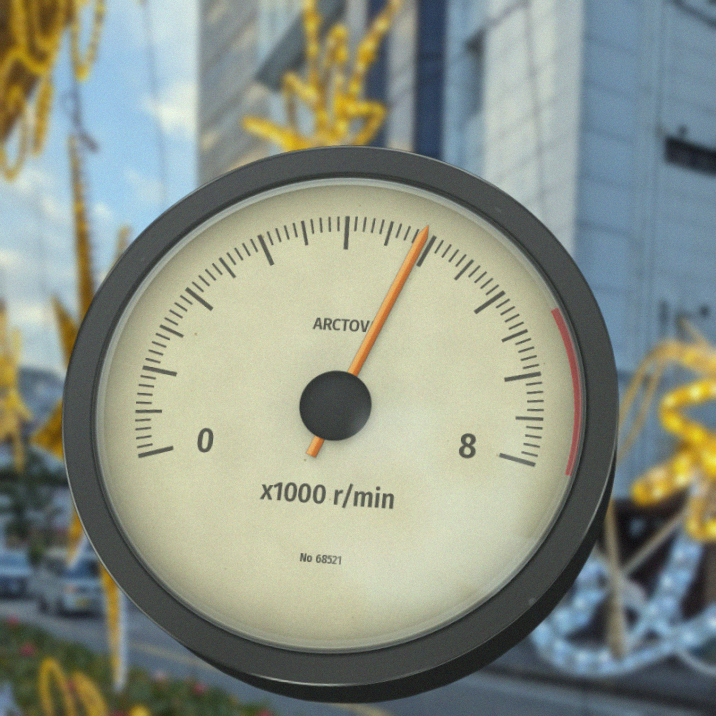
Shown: 4900 rpm
